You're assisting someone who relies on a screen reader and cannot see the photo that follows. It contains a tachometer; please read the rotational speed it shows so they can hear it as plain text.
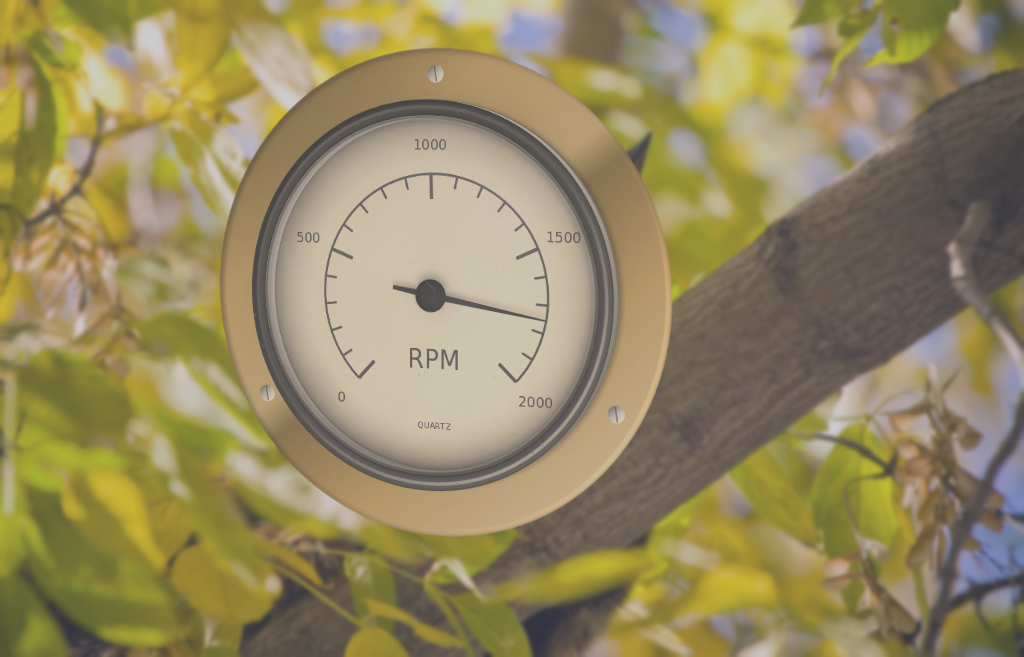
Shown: 1750 rpm
